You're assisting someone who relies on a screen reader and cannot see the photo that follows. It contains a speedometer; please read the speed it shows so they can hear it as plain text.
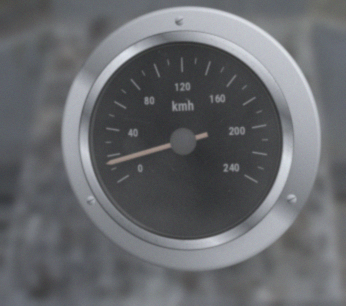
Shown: 15 km/h
